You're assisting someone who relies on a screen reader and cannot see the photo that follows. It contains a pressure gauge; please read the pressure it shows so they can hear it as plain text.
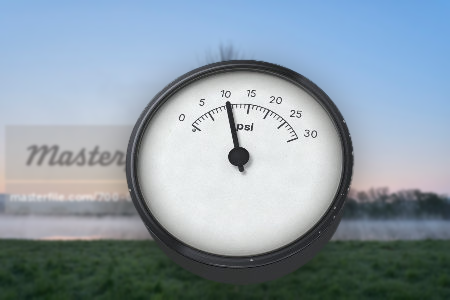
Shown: 10 psi
